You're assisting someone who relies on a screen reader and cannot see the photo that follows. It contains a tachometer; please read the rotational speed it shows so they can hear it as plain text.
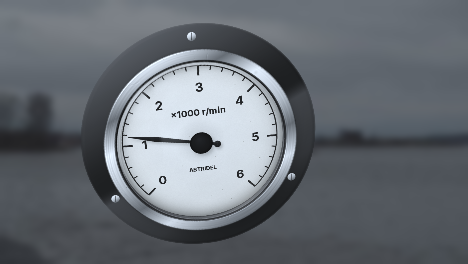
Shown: 1200 rpm
